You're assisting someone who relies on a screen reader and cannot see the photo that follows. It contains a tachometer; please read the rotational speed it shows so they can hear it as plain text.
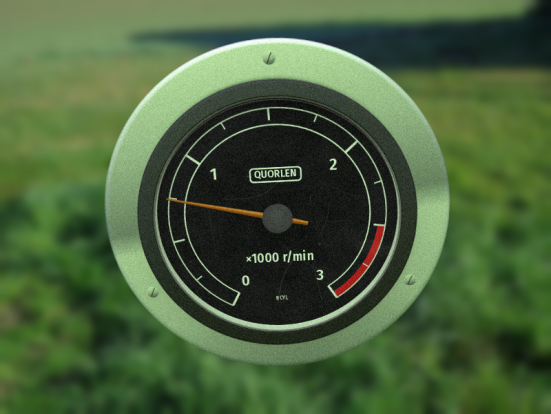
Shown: 750 rpm
